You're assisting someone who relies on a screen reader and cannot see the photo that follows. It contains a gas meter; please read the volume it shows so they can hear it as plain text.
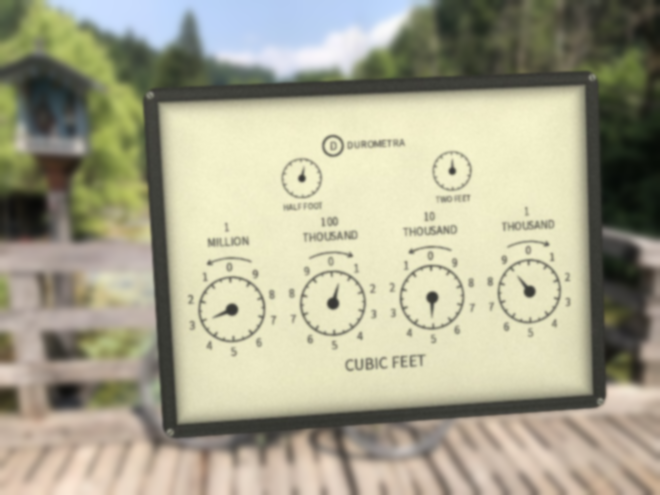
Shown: 304900 ft³
